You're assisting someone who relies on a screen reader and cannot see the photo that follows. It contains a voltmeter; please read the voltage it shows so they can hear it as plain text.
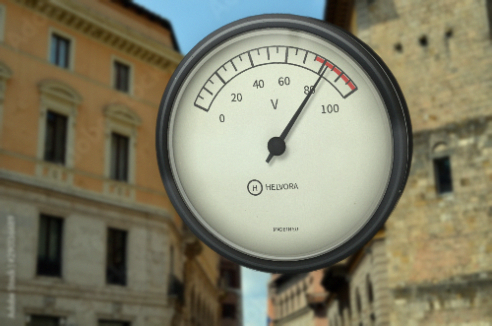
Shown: 82.5 V
